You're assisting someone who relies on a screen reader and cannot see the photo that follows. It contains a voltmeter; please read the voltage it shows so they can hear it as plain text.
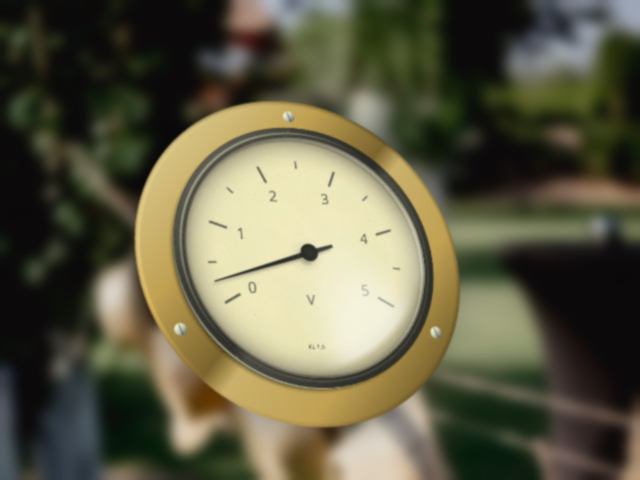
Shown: 0.25 V
